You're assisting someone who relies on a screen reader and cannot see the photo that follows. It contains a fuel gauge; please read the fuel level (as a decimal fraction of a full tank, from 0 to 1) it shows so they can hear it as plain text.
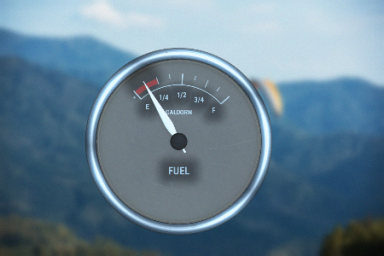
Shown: 0.125
